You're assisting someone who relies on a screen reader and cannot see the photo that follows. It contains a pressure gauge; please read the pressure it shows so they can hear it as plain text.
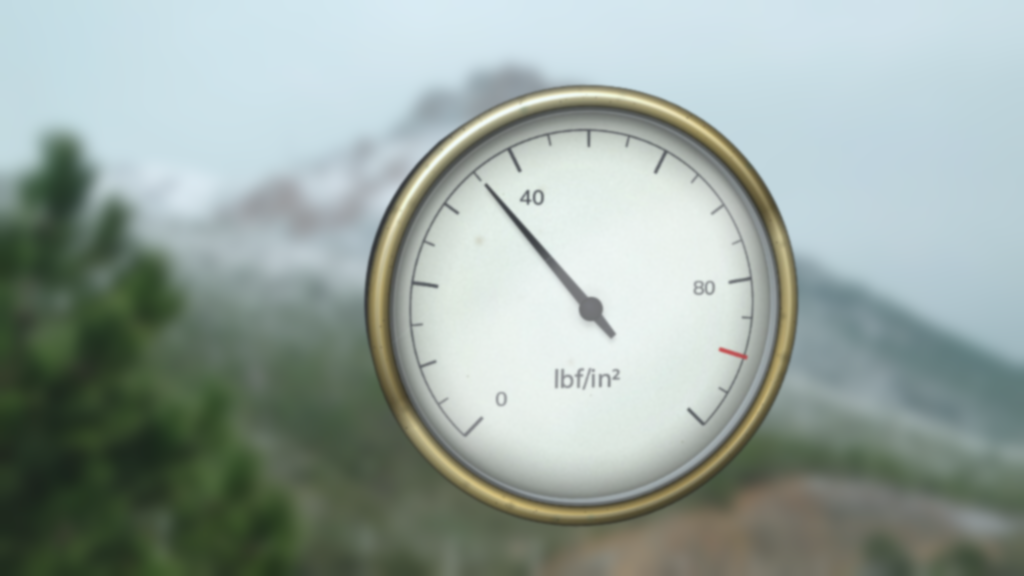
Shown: 35 psi
